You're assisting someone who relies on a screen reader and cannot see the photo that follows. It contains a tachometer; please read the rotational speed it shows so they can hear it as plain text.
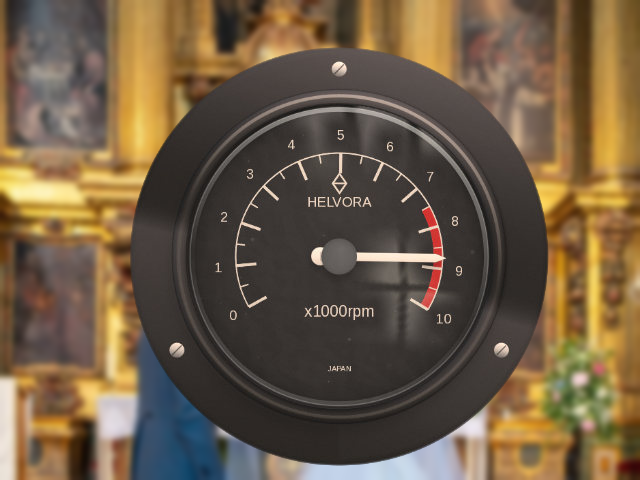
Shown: 8750 rpm
